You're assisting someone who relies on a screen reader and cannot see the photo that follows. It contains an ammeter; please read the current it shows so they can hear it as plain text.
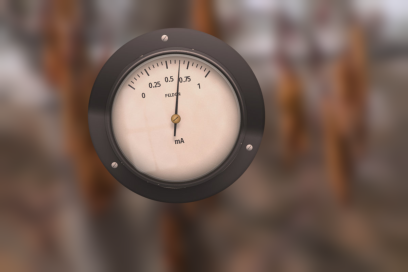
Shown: 0.65 mA
